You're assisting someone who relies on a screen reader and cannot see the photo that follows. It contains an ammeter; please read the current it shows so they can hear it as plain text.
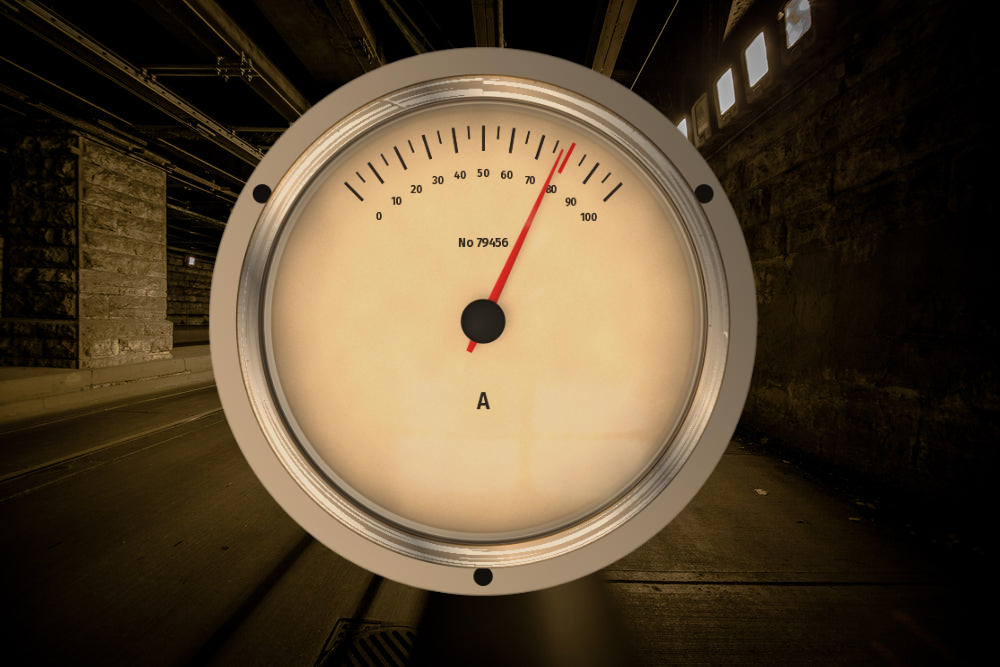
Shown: 77.5 A
